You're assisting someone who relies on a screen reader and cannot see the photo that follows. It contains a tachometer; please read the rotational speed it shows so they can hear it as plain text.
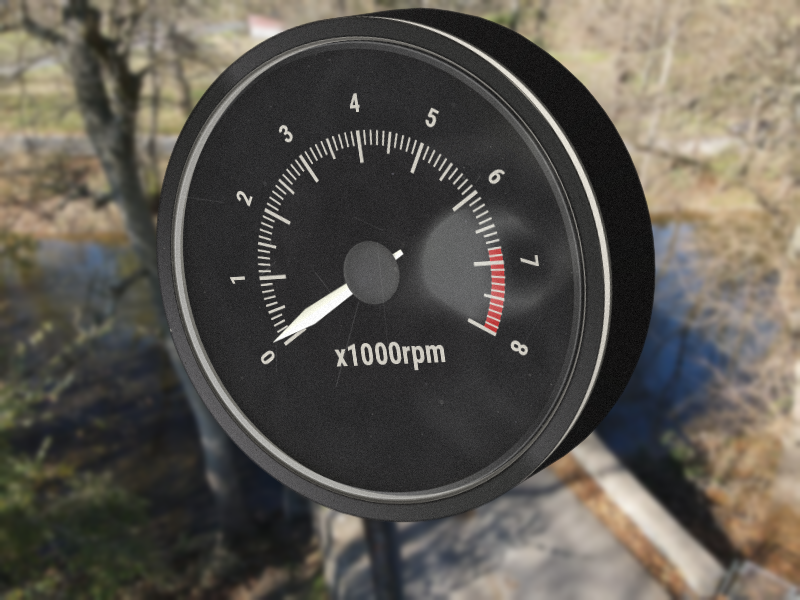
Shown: 100 rpm
